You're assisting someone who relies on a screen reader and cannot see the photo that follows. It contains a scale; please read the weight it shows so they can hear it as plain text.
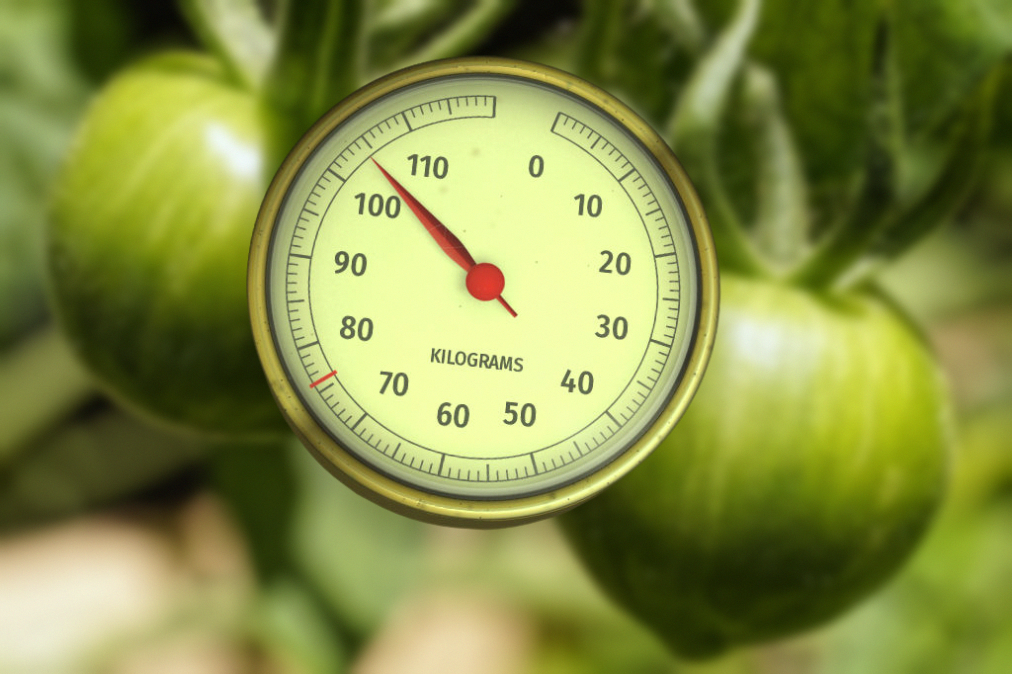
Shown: 104 kg
